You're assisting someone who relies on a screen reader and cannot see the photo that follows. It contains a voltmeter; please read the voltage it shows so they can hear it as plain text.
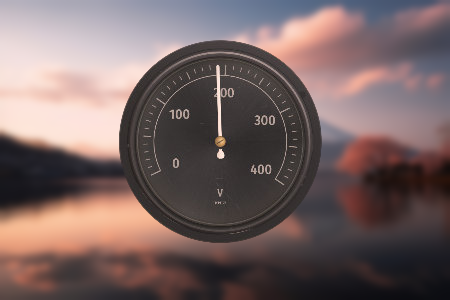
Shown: 190 V
